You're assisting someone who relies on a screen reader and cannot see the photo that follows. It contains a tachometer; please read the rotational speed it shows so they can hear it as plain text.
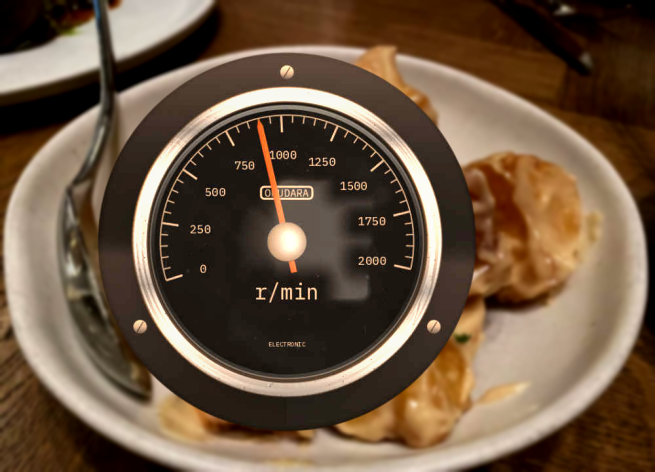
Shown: 900 rpm
